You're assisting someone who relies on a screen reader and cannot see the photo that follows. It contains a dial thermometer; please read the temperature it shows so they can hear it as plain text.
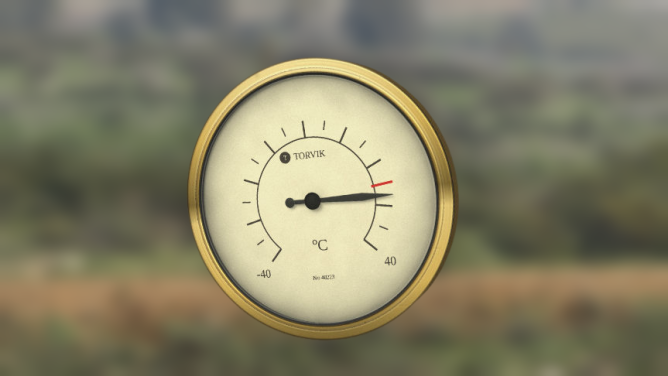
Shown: 27.5 °C
